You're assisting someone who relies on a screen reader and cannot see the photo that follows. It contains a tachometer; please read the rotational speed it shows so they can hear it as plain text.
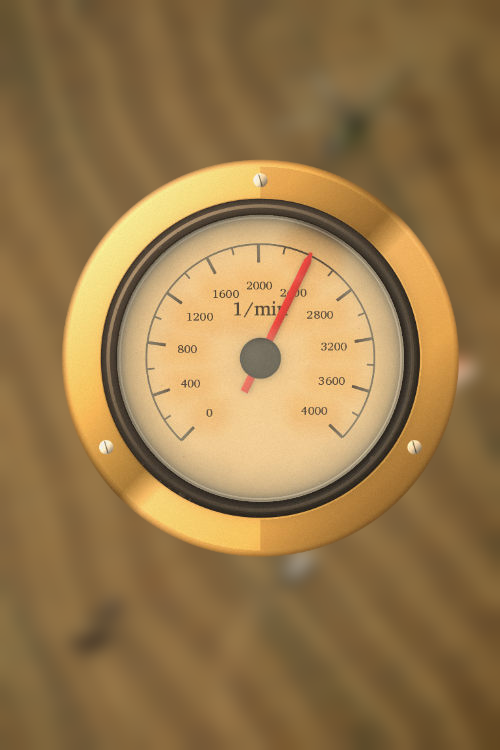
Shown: 2400 rpm
